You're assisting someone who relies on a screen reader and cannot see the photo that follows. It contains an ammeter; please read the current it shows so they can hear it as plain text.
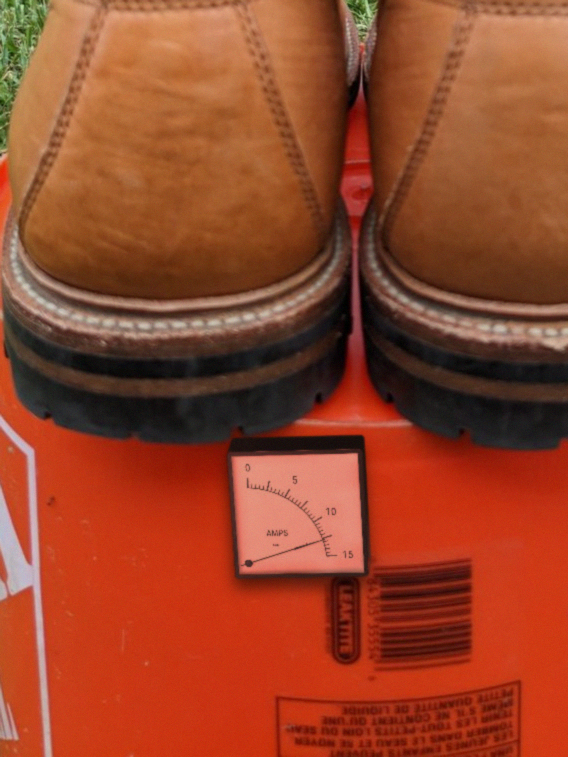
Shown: 12.5 A
